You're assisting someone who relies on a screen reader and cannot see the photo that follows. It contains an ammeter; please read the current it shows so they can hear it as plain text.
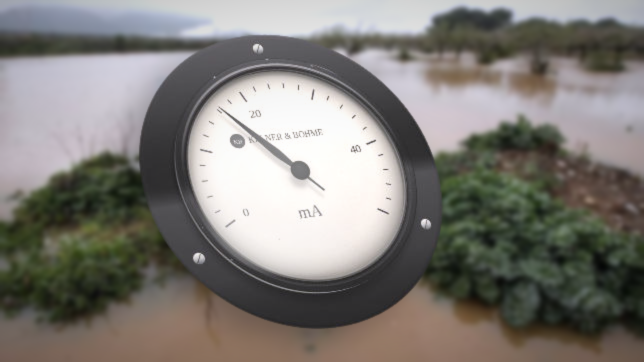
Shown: 16 mA
